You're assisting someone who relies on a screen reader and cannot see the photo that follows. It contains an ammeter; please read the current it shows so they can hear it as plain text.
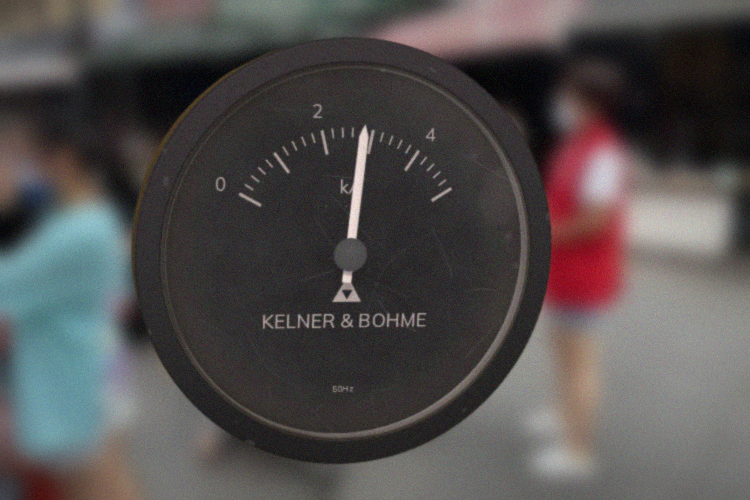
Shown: 2.8 kA
